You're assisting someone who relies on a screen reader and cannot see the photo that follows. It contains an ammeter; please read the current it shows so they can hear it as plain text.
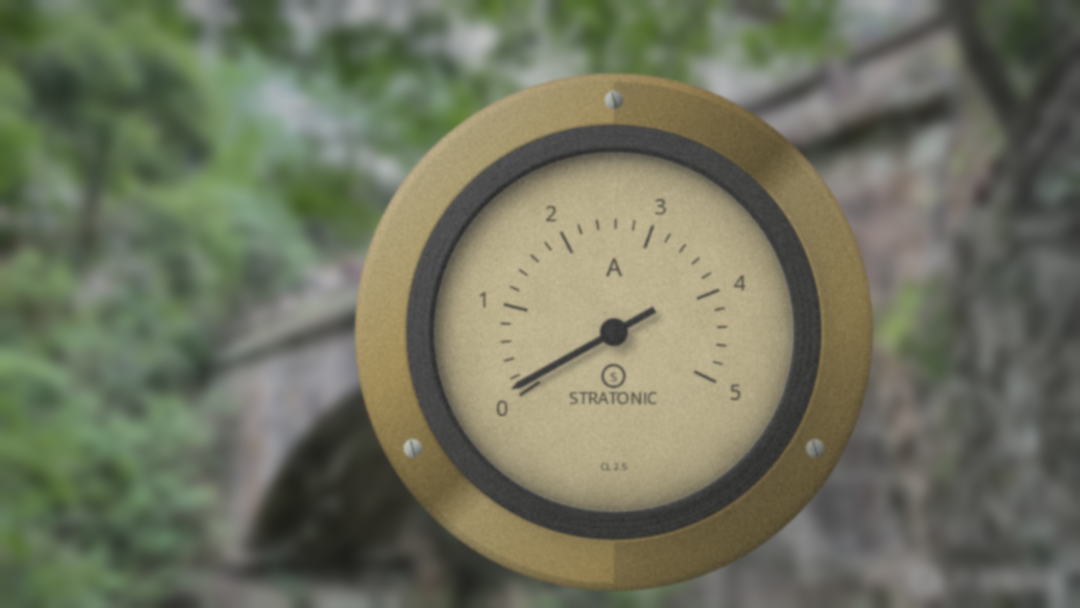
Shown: 0.1 A
